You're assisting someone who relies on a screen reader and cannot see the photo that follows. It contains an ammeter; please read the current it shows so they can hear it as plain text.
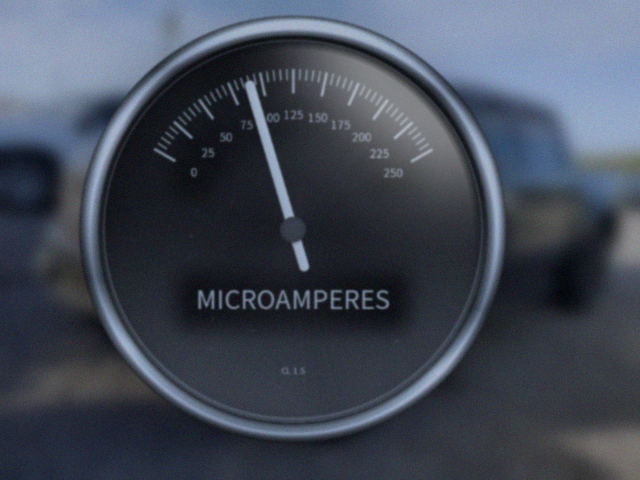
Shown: 90 µA
